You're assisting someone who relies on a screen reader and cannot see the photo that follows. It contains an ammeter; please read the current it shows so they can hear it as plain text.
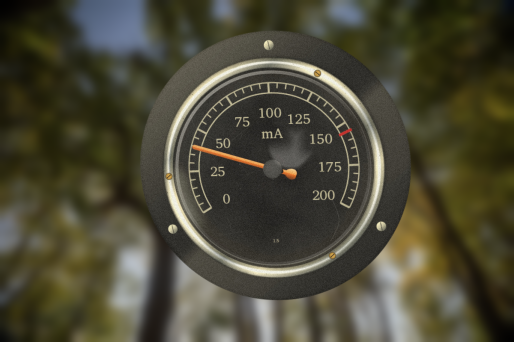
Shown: 40 mA
